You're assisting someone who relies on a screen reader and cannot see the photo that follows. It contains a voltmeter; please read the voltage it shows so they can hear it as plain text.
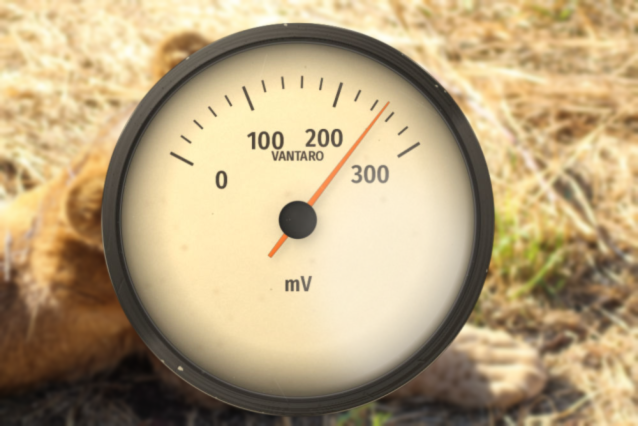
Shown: 250 mV
